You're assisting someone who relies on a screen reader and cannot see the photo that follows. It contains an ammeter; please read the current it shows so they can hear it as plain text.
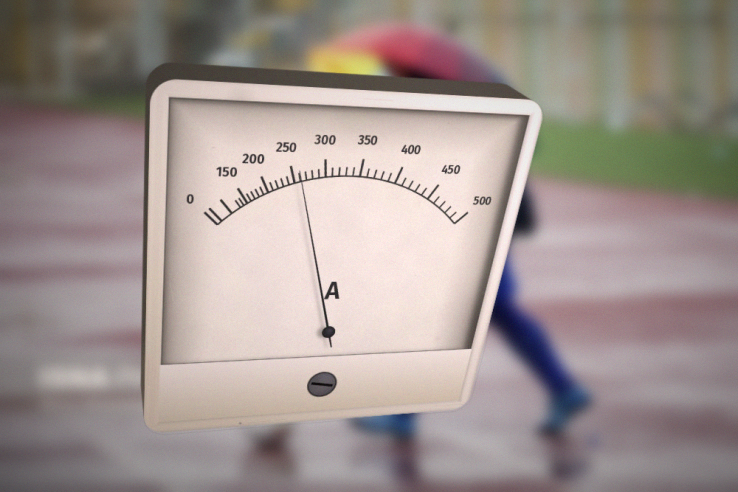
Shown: 260 A
